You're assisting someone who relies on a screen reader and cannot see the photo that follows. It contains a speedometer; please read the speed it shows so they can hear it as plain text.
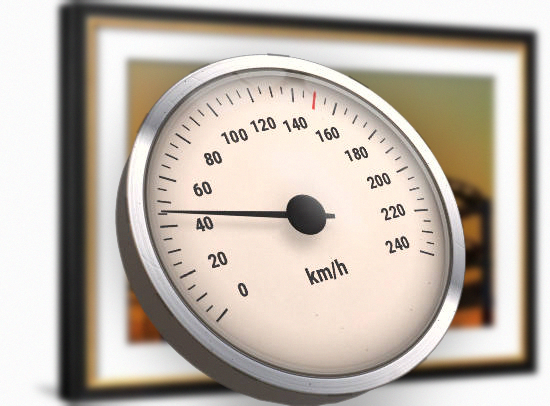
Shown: 45 km/h
